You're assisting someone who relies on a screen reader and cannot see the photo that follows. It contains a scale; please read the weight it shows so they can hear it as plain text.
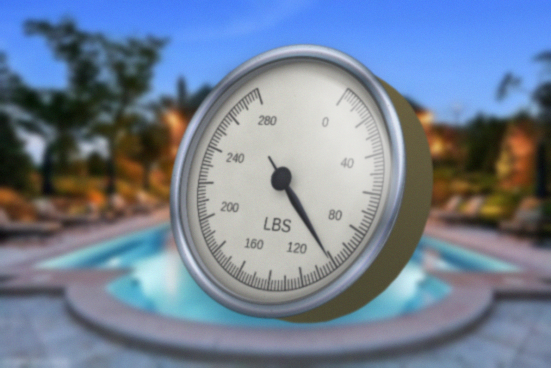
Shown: 100 lb
